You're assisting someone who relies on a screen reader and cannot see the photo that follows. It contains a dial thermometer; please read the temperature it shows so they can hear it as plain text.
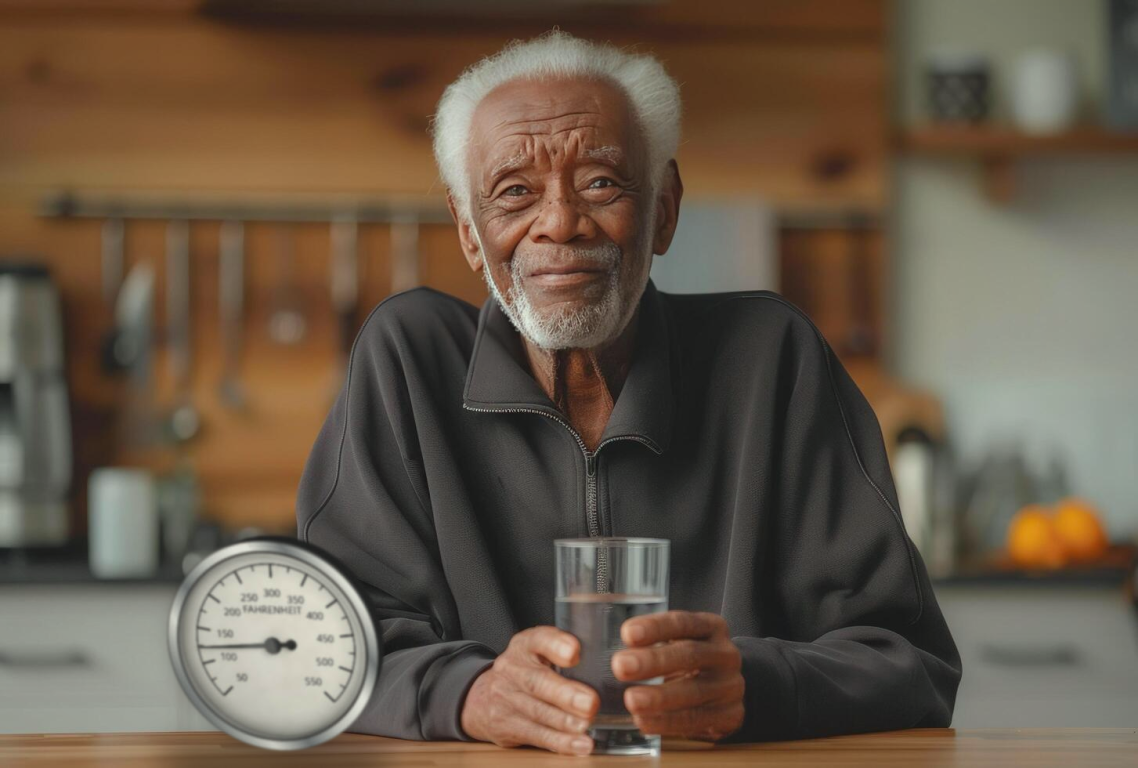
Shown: 125 °F
